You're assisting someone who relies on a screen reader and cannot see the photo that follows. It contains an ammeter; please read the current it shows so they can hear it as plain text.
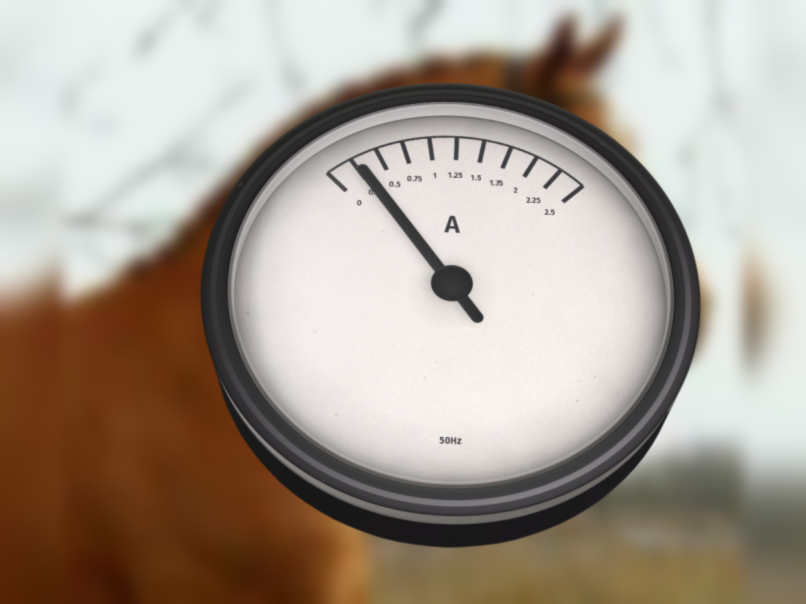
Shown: 0.25 A
